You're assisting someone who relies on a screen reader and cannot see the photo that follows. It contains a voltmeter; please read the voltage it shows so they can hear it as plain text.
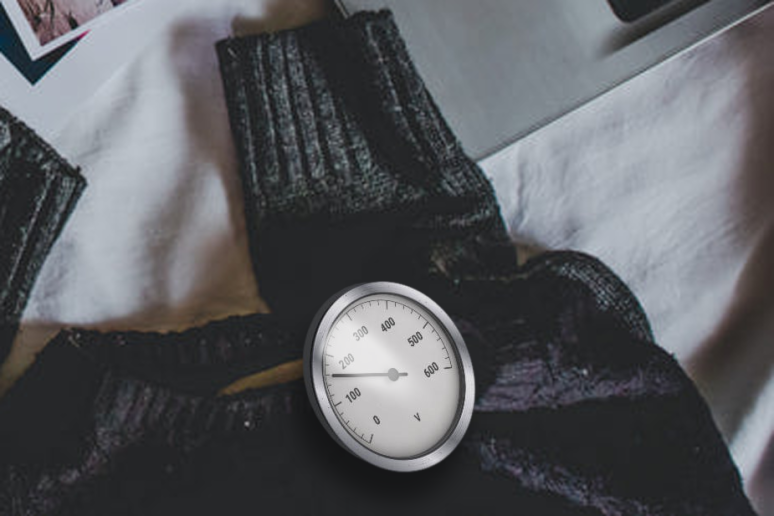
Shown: 160 V
